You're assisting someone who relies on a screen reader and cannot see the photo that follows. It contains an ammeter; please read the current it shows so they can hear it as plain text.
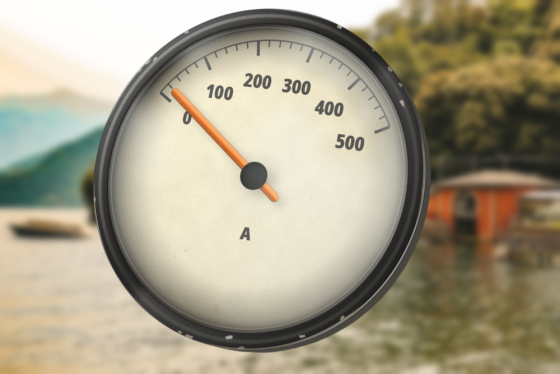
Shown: 20 A
